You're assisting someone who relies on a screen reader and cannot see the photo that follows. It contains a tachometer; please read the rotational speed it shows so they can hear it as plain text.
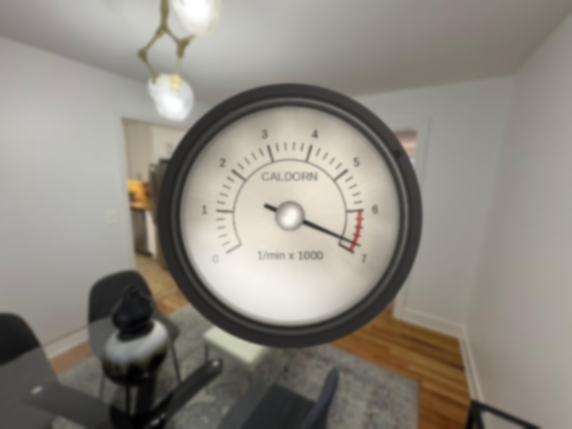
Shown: 6800 rpm
